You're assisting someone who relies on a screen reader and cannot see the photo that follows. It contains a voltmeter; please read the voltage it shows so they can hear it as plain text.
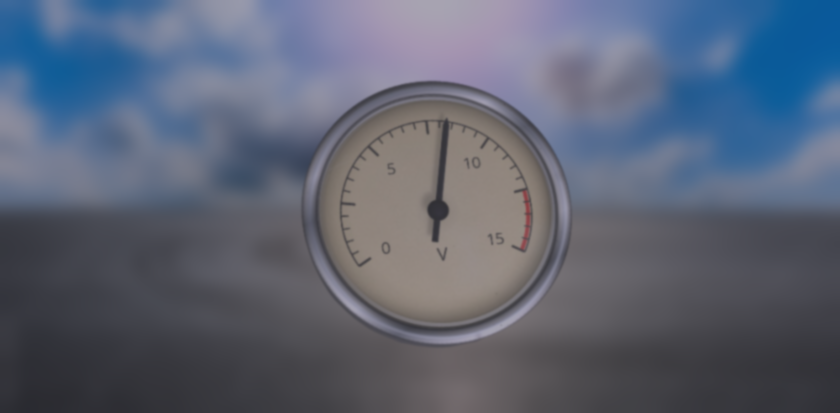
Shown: 8.25 V
